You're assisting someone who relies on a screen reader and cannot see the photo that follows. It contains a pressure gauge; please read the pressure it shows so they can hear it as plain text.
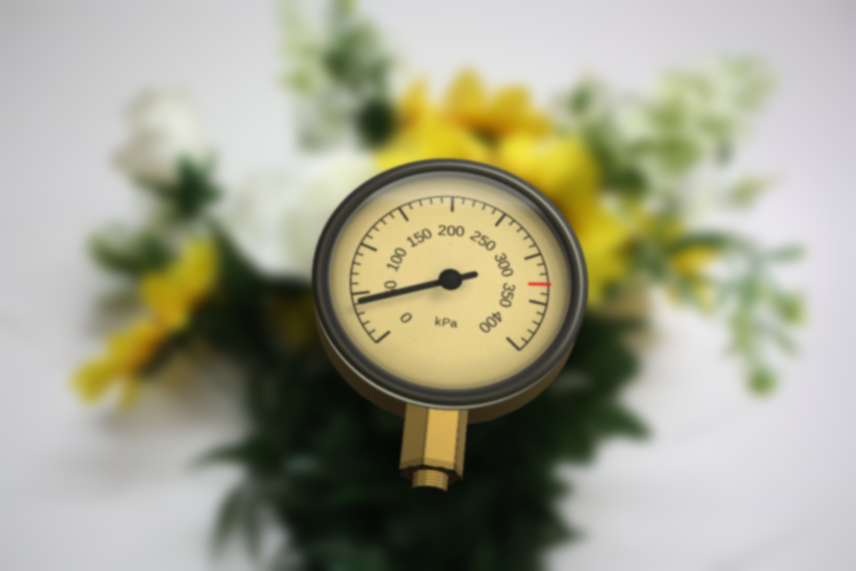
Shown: 40 kPa
